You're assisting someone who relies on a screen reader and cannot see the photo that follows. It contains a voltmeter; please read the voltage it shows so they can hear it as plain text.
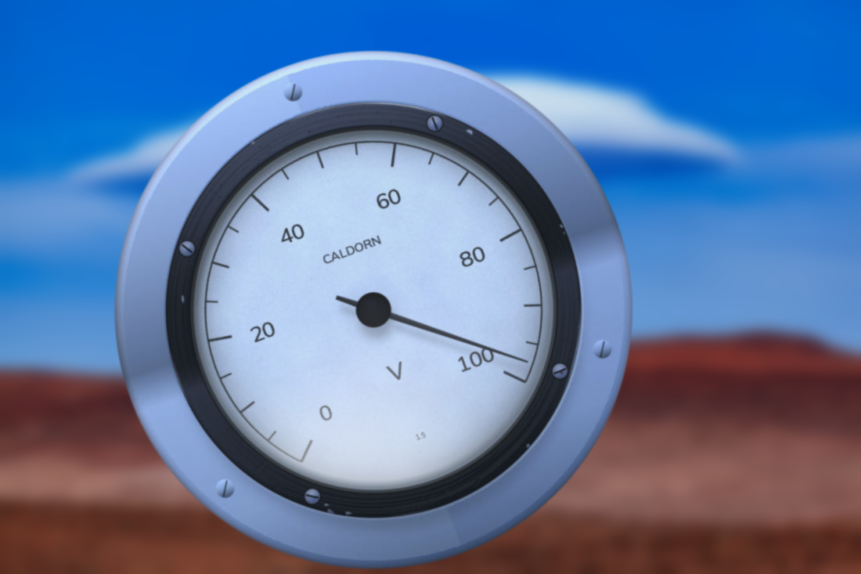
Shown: 97.5 V
